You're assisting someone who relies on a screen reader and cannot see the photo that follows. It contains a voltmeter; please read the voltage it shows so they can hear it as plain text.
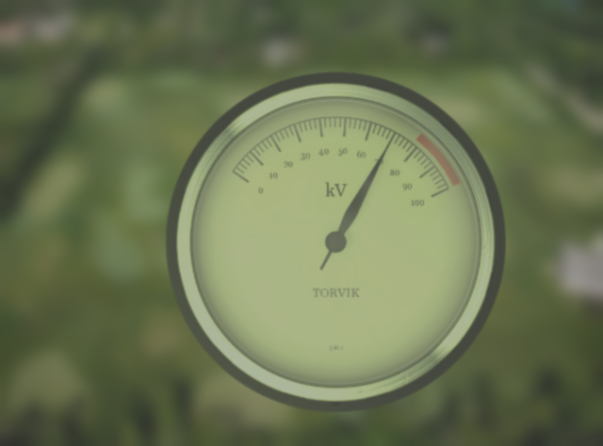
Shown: 70 kV
